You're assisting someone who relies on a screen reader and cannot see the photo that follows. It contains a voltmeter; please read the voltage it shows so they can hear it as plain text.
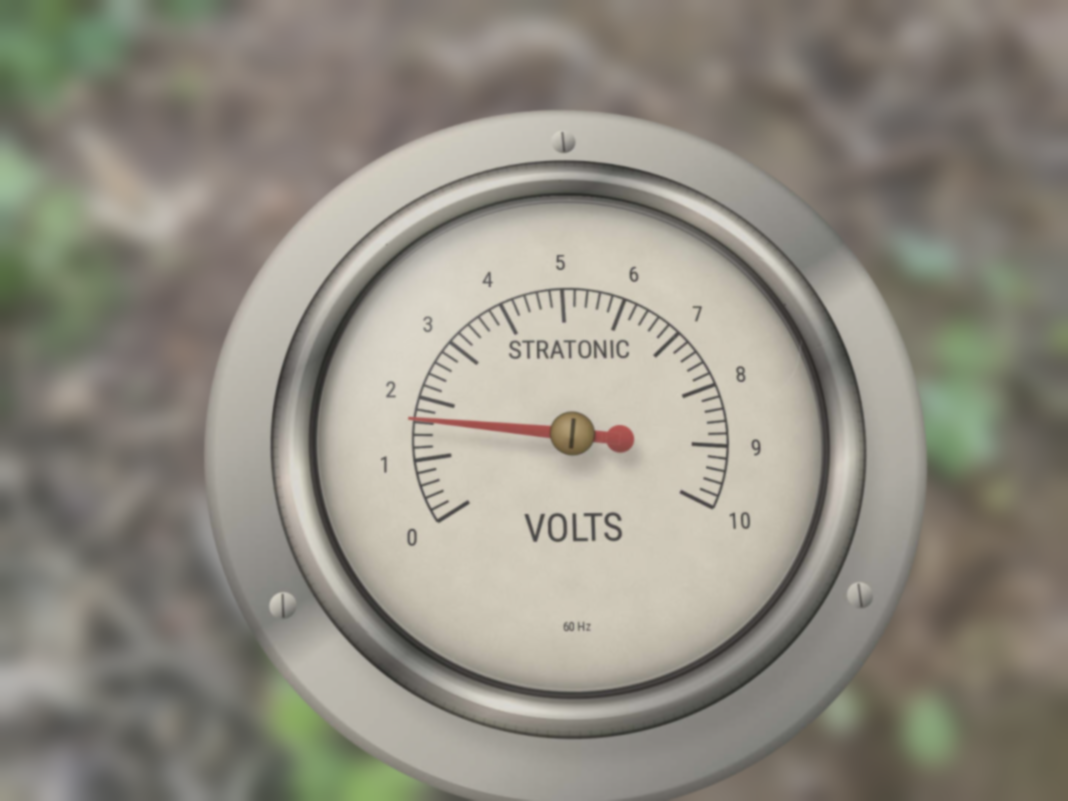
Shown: 1.6 V
